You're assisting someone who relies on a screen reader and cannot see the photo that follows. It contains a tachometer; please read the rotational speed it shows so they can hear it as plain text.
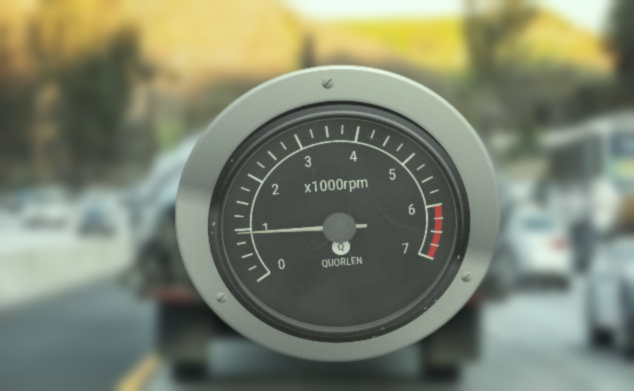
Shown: 1000 rpm
